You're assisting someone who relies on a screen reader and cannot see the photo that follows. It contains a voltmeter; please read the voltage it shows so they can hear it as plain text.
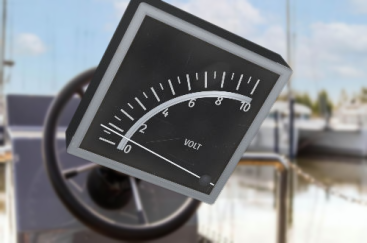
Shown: 0.75 V
